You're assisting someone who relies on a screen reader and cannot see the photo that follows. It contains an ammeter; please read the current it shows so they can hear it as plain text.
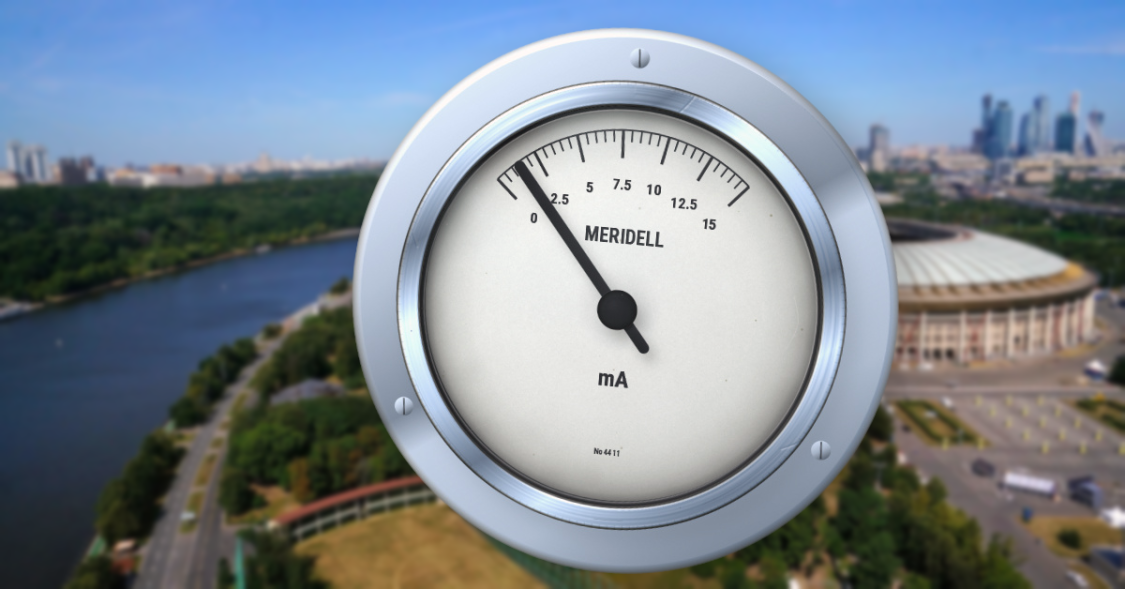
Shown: 1.5 mA
